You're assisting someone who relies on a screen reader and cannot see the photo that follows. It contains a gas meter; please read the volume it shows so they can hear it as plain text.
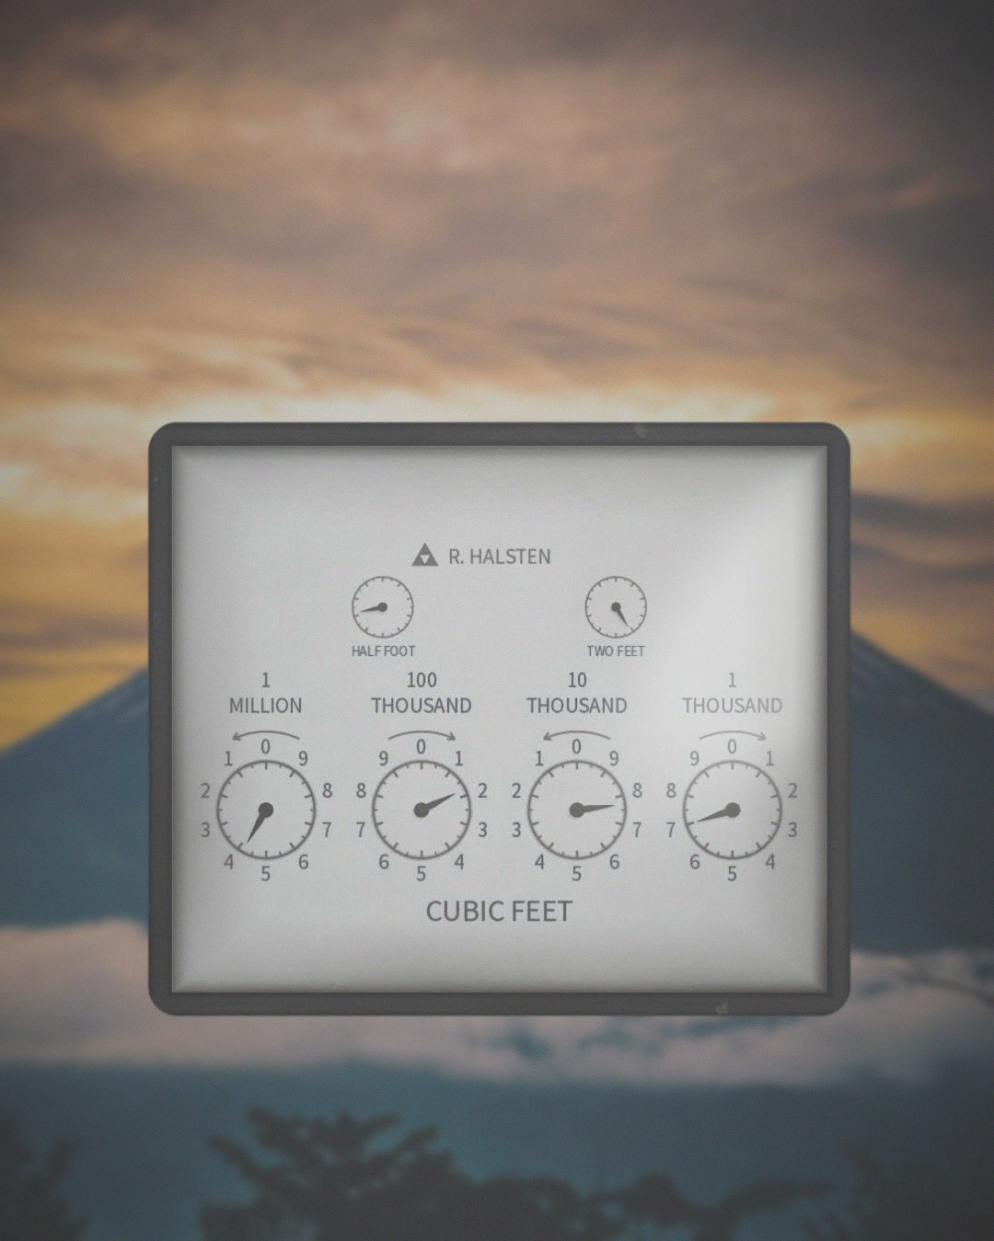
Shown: 417700 ft³
